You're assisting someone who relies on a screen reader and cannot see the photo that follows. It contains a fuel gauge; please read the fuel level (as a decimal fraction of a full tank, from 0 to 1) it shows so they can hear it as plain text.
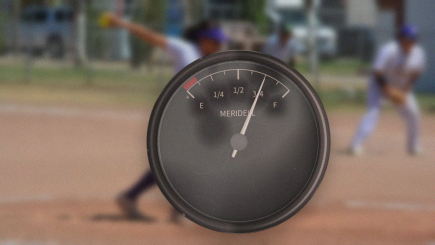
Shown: 0.75
